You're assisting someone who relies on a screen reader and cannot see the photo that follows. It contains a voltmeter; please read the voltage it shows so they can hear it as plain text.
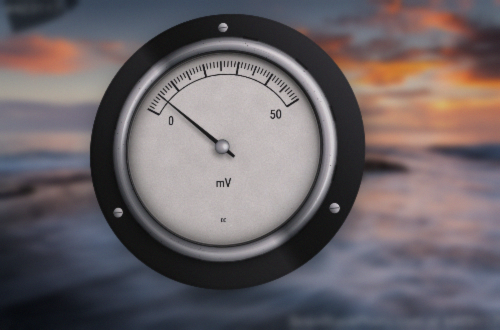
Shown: 5 mV
